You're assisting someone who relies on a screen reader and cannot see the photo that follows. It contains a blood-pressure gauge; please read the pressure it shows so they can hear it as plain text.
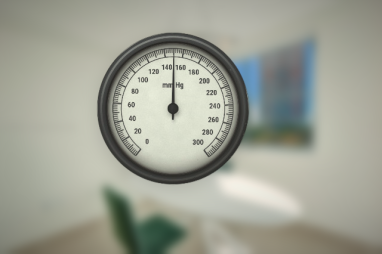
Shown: 150 mmHg
